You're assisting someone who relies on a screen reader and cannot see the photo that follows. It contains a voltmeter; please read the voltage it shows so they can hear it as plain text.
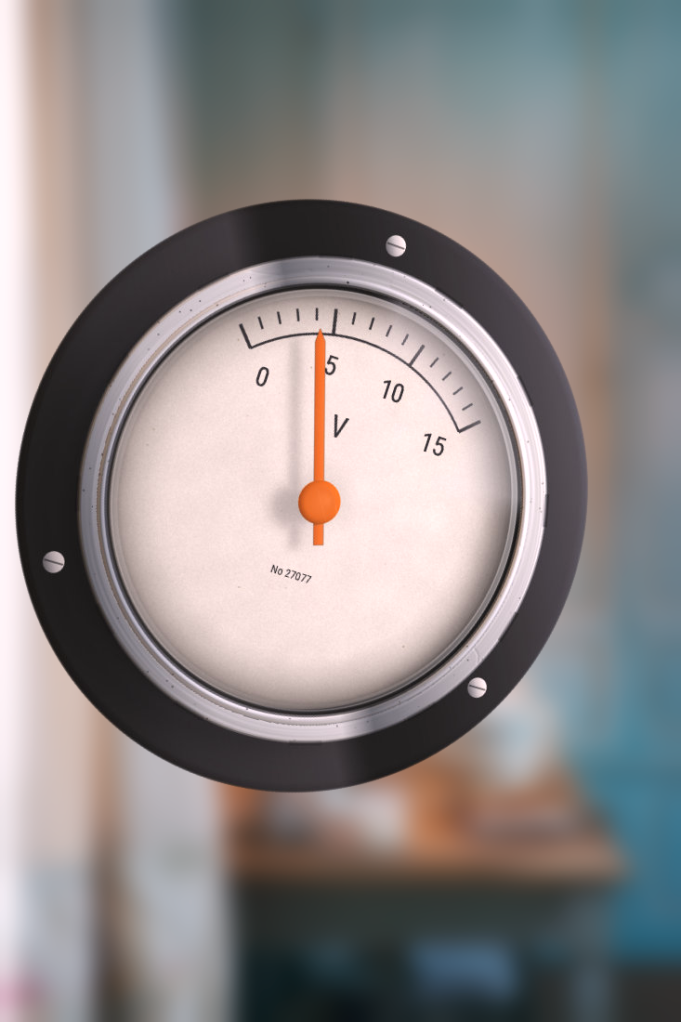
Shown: 4 V
